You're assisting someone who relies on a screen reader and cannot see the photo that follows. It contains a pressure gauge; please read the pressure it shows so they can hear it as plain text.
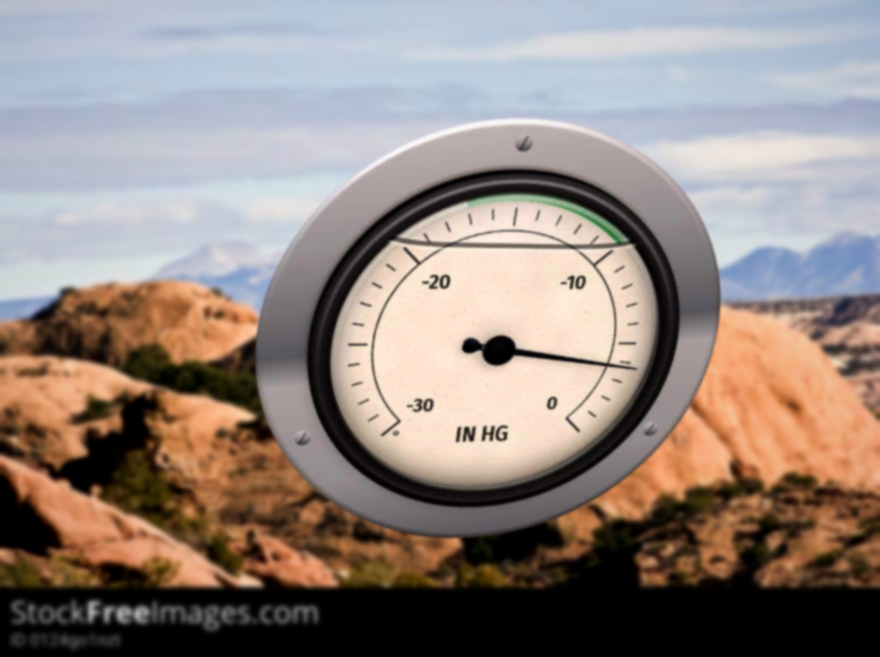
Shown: -4 inHg
